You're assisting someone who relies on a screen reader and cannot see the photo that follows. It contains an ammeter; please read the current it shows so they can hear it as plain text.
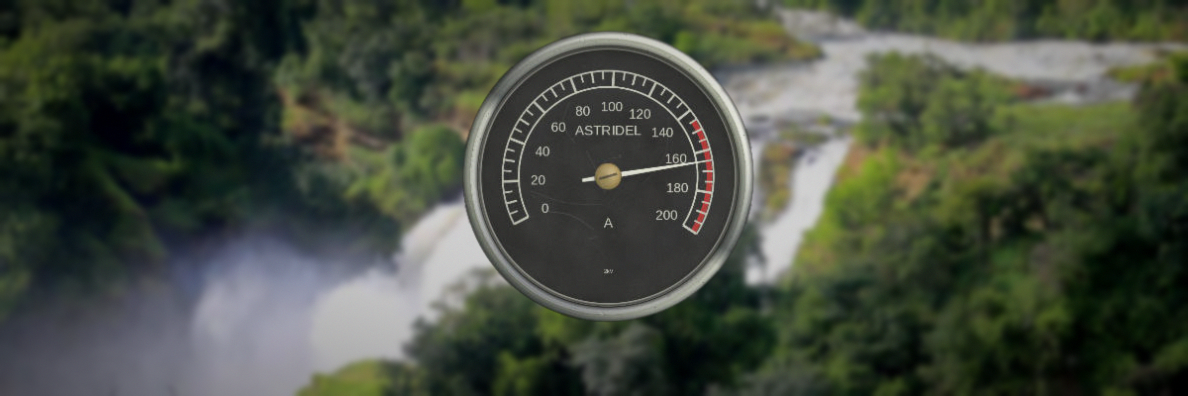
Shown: 165 A
